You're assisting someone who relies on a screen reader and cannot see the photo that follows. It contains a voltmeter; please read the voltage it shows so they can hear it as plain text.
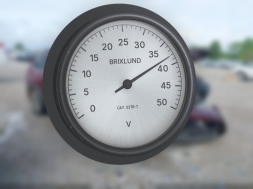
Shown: 38 V
